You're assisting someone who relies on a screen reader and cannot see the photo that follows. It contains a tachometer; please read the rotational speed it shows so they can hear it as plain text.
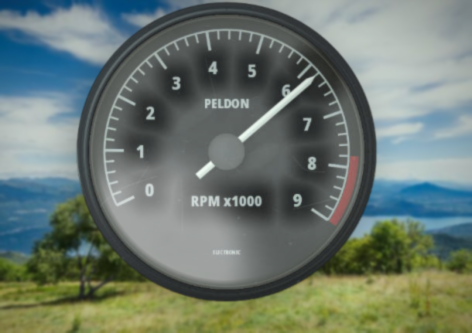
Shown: 6200 rpm
